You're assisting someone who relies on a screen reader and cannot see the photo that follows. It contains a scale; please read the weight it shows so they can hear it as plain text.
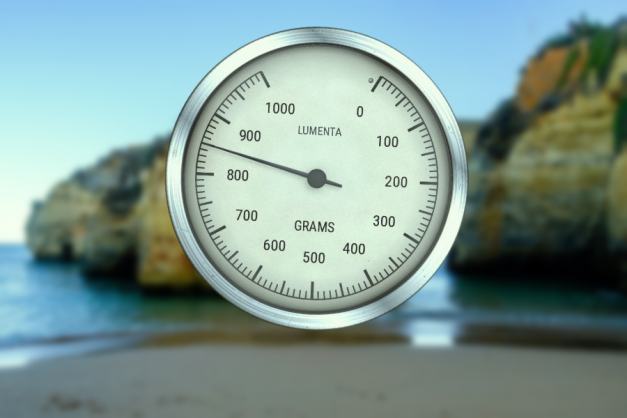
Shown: 850 g
